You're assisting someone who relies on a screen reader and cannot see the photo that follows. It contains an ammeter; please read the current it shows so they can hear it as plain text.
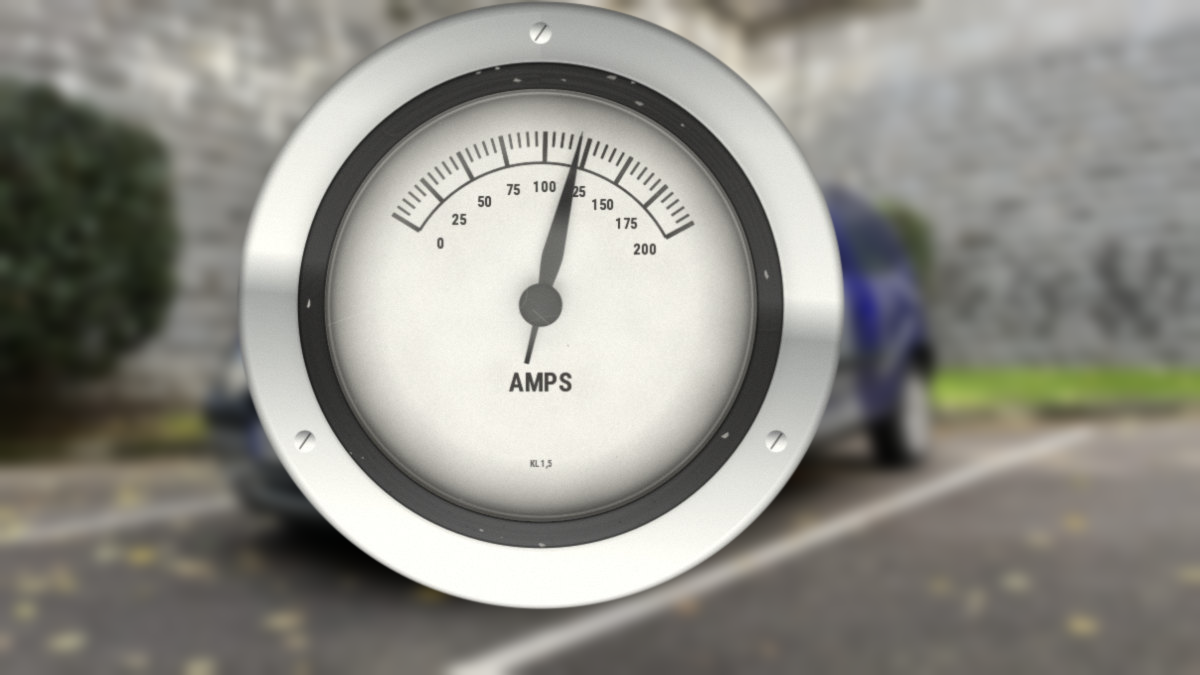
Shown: 120 A
